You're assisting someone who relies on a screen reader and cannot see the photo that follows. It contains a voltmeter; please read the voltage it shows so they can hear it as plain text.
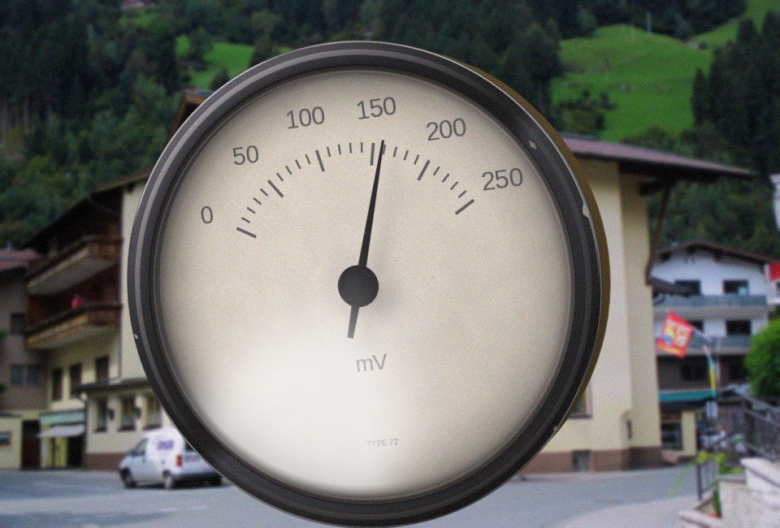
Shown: 160 mV
